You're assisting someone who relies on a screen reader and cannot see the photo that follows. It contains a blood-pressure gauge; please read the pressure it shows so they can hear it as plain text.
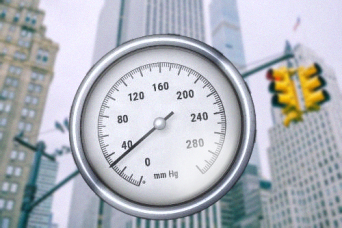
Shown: 30 mmHg
